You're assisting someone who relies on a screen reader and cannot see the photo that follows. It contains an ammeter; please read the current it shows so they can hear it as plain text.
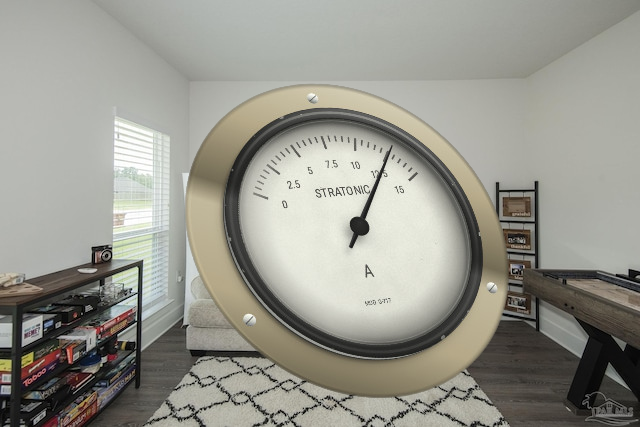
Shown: 12.5 A
